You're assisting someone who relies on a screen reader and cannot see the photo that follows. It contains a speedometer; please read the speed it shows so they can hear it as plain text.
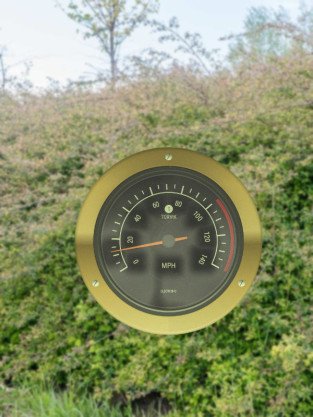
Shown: 12.5 mph
